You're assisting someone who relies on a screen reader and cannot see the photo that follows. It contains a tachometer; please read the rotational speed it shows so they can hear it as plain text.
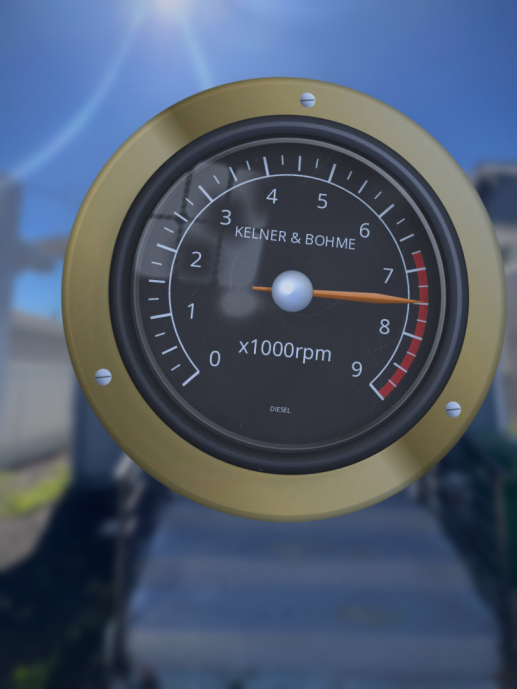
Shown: 7500 rpm
